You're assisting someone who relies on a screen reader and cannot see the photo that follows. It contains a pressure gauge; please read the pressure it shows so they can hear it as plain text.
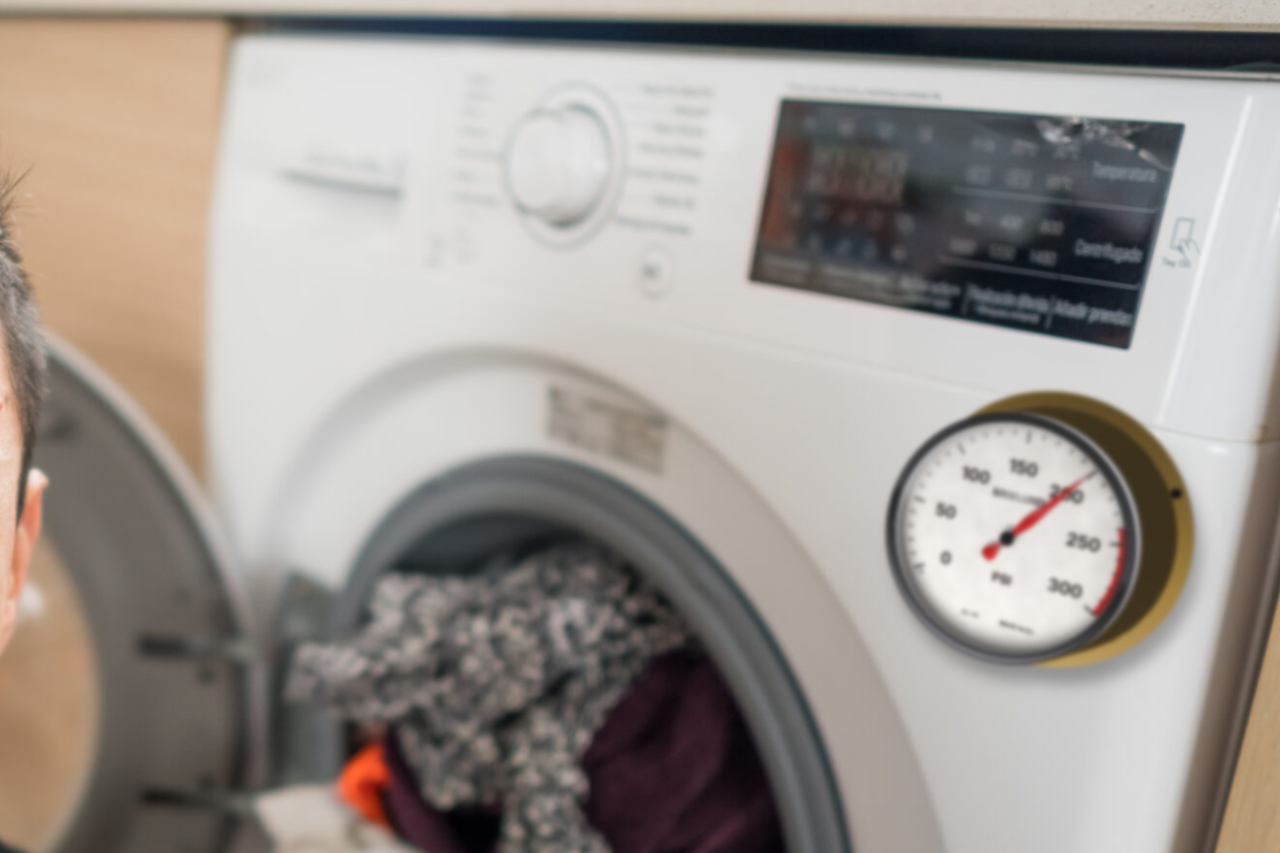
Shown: 200 psi
